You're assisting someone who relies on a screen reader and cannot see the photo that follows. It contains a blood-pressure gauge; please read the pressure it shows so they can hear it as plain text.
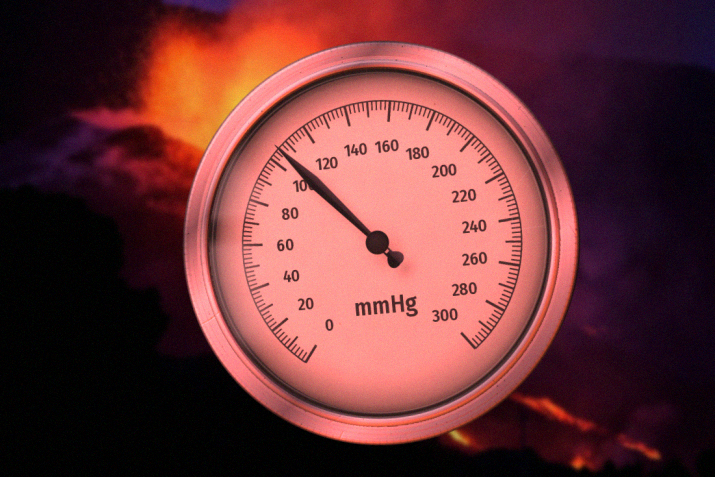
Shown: 106 mmHg
